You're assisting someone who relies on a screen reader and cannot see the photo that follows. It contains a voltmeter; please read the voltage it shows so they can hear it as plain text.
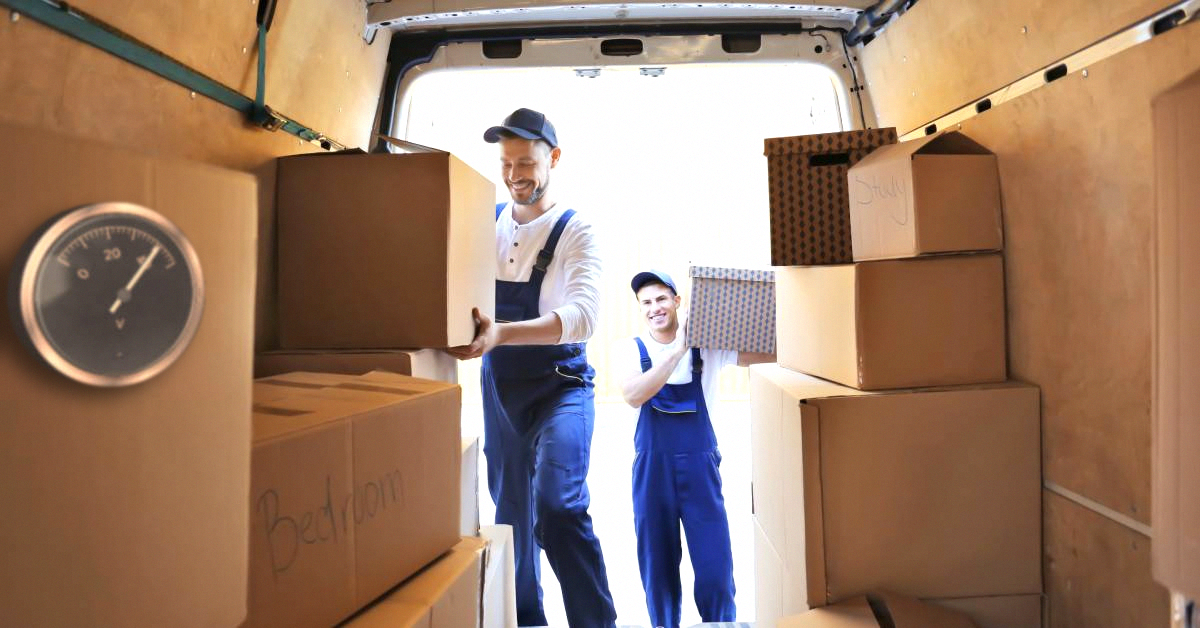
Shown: 40 V
